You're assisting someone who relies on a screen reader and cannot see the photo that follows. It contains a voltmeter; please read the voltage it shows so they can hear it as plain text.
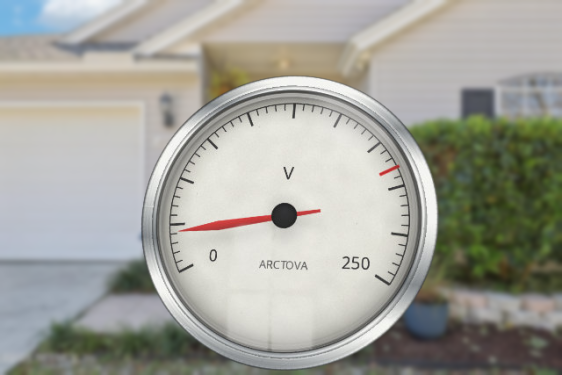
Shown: 20 V
